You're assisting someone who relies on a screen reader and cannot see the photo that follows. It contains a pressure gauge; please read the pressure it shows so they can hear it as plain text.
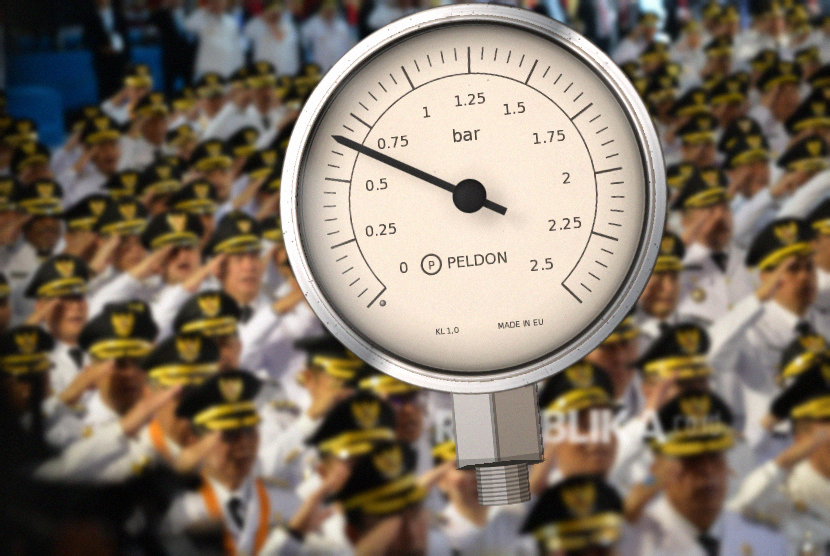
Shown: 0.65 bar
